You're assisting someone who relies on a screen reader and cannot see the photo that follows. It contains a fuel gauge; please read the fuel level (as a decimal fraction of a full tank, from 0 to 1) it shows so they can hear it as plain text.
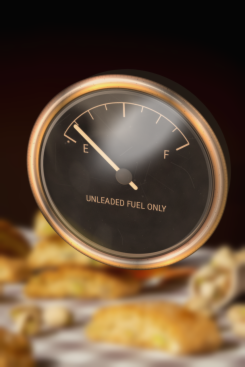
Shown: 0.125
